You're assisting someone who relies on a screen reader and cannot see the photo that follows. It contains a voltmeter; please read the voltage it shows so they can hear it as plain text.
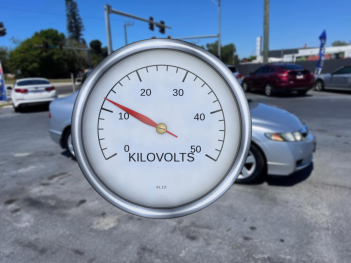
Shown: 12 kV
